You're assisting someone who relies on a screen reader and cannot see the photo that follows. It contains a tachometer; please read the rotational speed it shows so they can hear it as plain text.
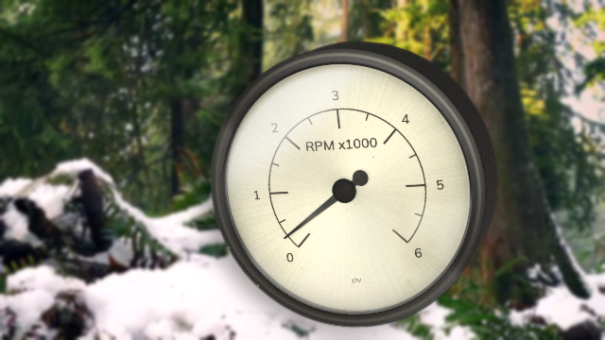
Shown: 250 rpm
